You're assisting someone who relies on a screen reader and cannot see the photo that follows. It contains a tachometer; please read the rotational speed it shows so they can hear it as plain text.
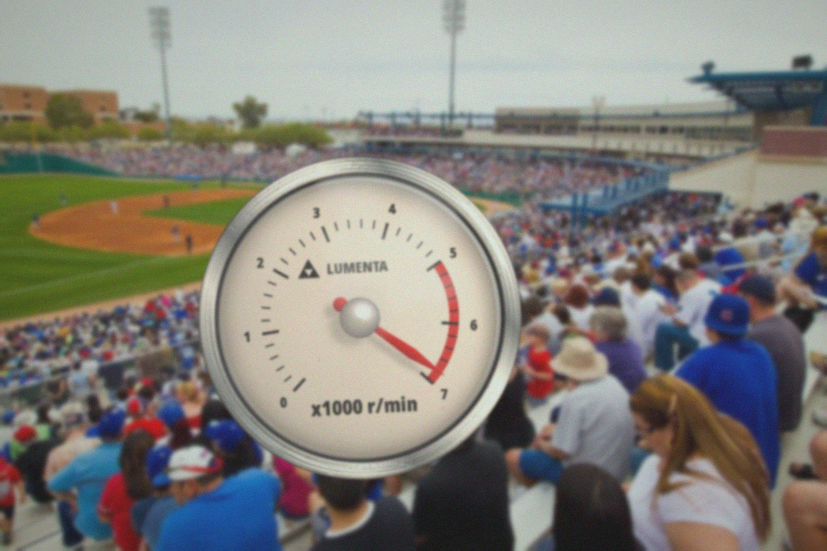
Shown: 6800 rpm
